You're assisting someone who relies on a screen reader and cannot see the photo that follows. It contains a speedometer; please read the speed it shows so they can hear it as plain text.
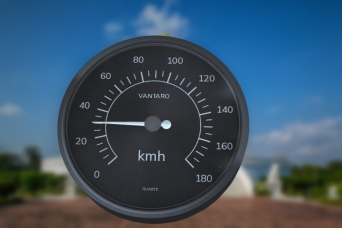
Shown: 30 km/h
